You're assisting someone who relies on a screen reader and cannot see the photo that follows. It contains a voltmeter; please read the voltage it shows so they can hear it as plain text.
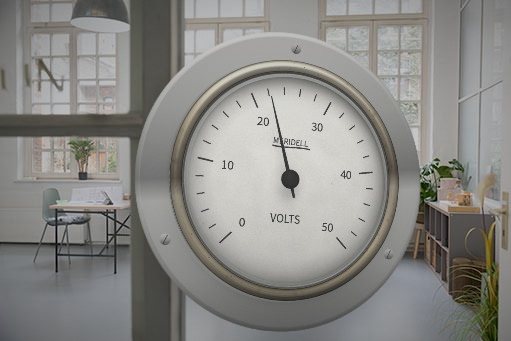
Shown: 22 V
